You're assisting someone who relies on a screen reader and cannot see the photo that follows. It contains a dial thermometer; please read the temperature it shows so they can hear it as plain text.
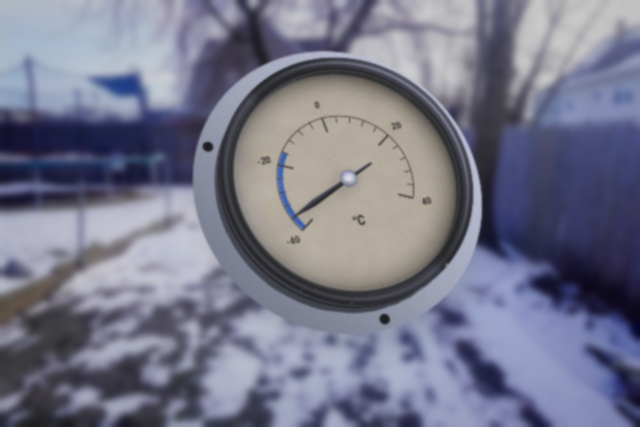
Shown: -36 °C
